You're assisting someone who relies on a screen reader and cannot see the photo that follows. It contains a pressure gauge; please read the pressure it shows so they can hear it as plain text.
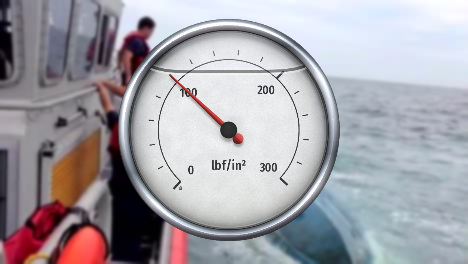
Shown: 100 psi
